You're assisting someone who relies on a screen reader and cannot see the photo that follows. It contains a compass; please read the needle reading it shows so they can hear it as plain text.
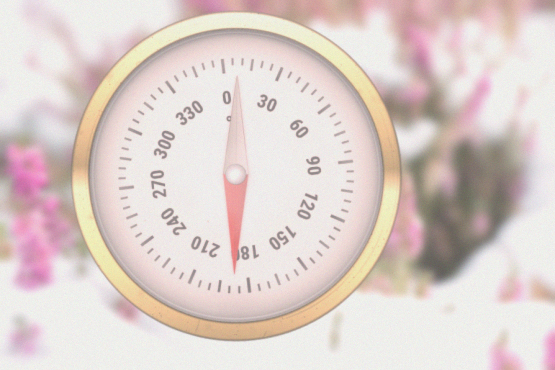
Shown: 187.5 °
